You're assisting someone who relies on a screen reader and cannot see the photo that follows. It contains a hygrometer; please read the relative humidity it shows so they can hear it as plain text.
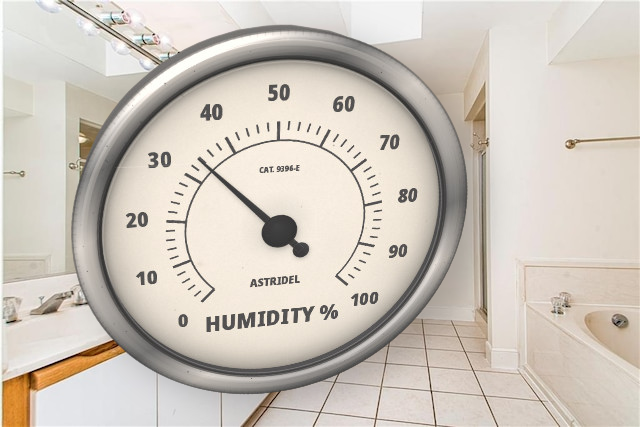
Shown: 34 %
